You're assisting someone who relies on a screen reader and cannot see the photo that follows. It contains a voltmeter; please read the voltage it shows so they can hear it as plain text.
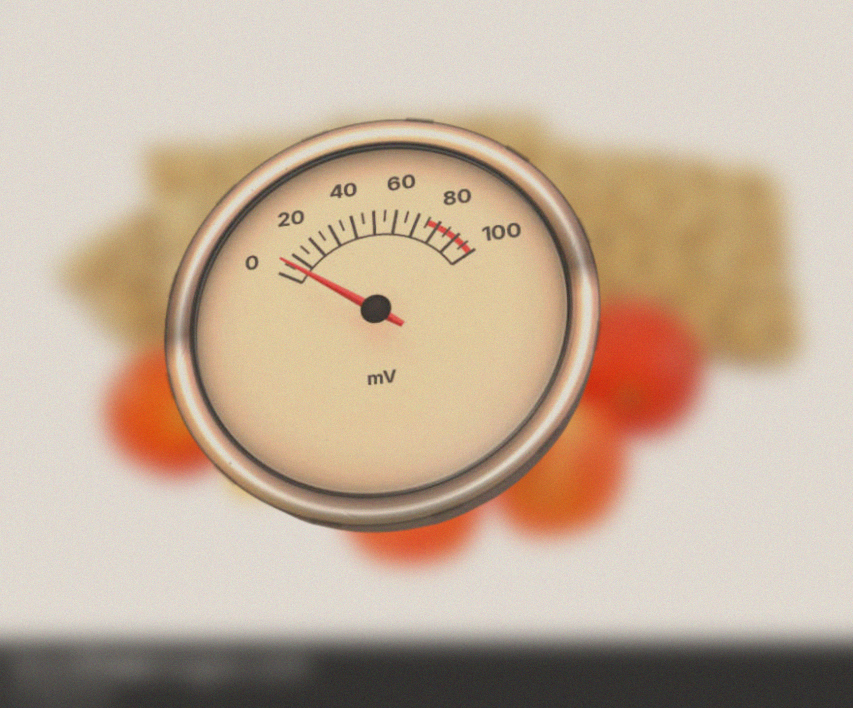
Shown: 5 mV
